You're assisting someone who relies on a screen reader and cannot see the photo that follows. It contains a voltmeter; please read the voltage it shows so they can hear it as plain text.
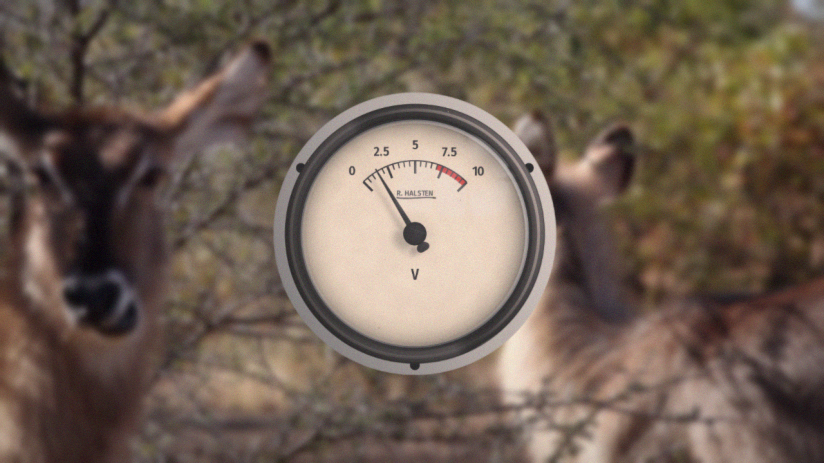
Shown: 1.5 V
